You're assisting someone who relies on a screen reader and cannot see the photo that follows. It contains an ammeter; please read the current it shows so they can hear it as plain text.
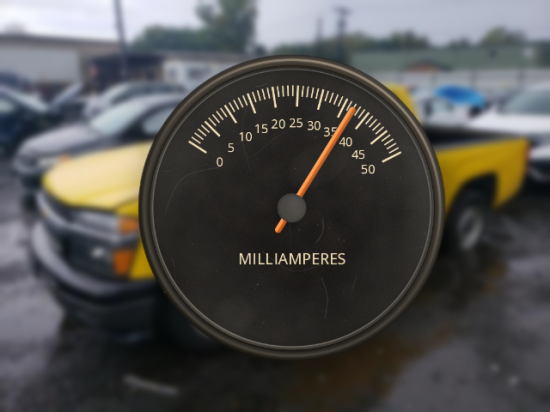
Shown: 37 mA
